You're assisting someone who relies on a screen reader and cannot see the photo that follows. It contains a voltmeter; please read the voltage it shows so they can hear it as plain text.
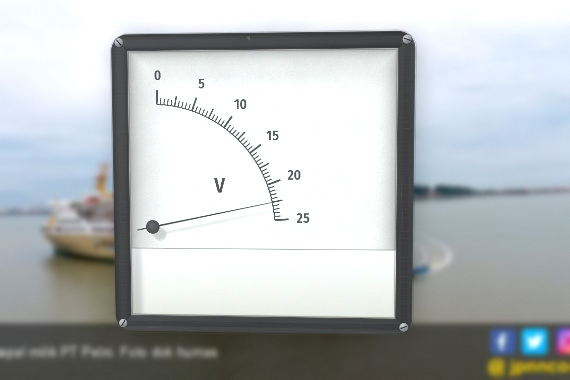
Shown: 22.5 V
